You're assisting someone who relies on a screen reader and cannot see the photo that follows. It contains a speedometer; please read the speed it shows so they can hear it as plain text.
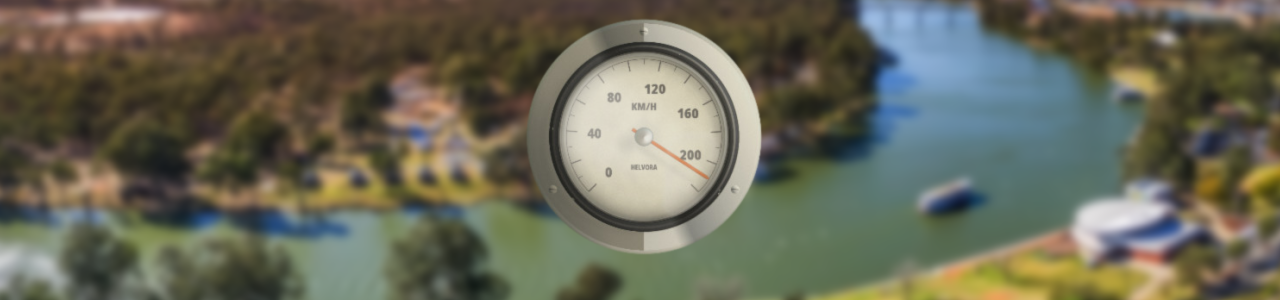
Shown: 210 km/h
